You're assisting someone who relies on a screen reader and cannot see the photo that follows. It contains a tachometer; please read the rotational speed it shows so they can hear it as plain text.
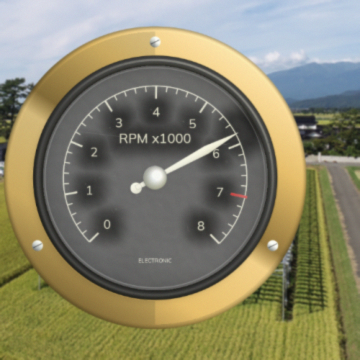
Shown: 5800 rpm
